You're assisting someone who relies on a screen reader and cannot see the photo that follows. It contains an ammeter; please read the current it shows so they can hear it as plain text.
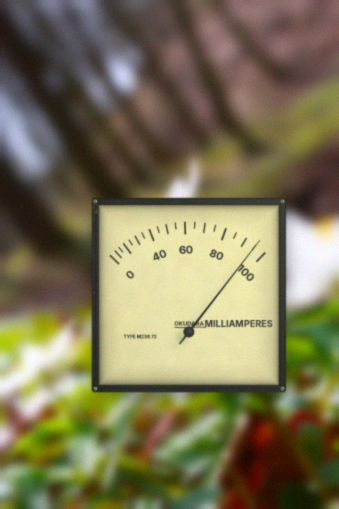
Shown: 95 mA
